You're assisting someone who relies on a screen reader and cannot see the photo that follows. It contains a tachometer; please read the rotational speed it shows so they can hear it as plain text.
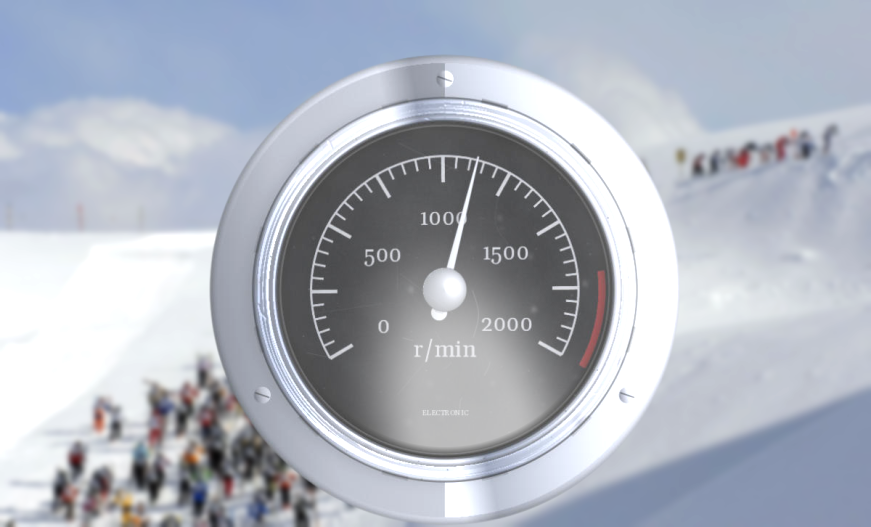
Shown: 1125 rpm
